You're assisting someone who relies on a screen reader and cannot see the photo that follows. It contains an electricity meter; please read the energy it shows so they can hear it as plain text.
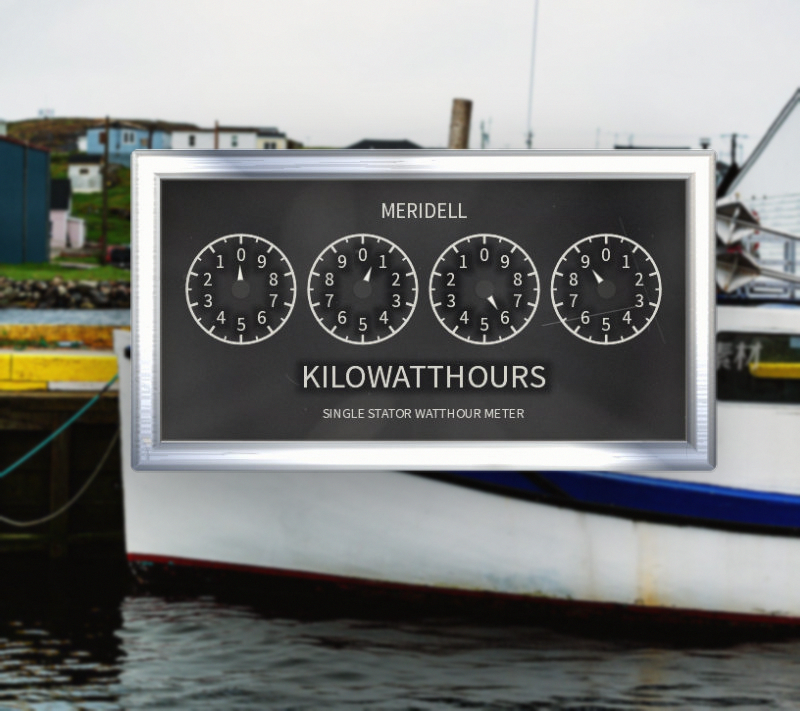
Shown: 59 kWh
